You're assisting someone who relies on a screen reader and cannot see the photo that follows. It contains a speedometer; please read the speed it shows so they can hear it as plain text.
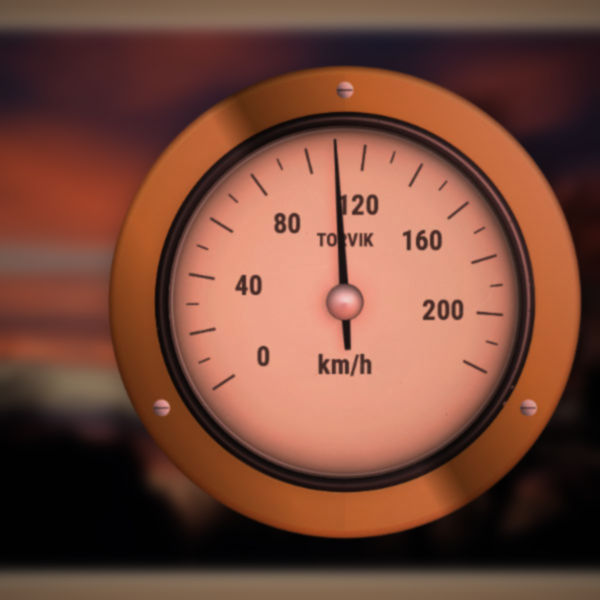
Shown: 110 km/h
